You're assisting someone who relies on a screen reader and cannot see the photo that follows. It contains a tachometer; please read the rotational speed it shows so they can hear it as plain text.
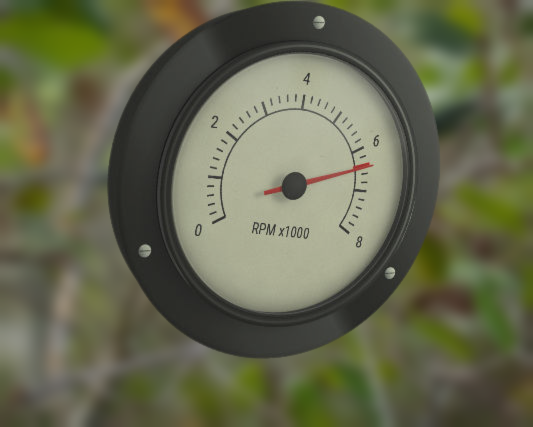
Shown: 6400 rpm
